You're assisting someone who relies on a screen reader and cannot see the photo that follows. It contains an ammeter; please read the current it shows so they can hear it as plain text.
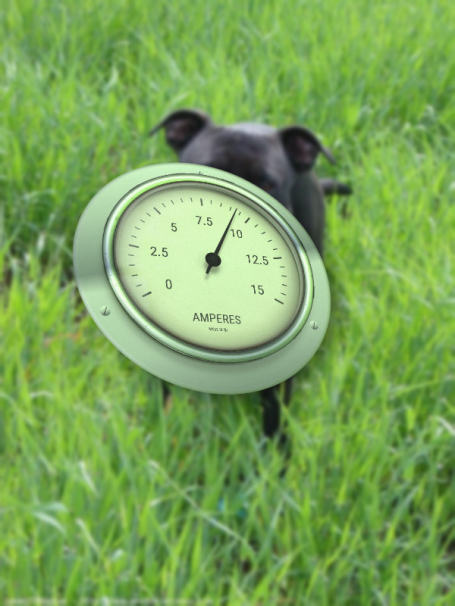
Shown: 9.25 A
